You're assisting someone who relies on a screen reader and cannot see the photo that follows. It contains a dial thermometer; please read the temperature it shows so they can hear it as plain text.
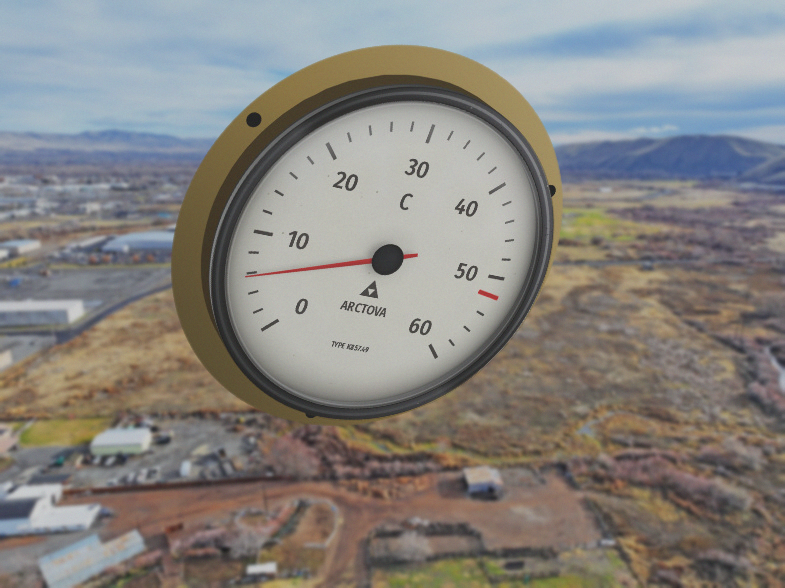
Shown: 6 °C
